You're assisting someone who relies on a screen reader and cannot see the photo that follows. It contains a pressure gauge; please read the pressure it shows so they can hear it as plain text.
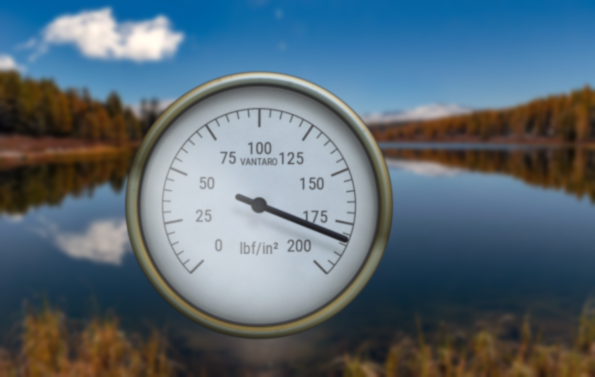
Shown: 182.5 psi
